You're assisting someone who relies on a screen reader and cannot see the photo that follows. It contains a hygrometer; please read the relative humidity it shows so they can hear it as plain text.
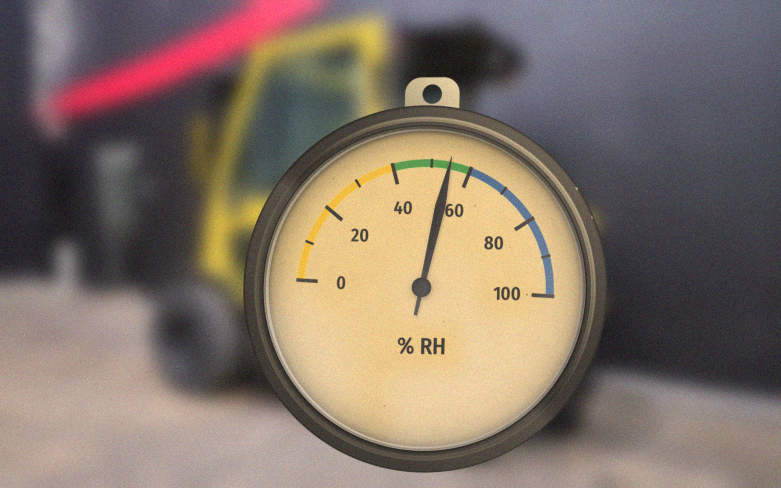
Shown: 55 %
